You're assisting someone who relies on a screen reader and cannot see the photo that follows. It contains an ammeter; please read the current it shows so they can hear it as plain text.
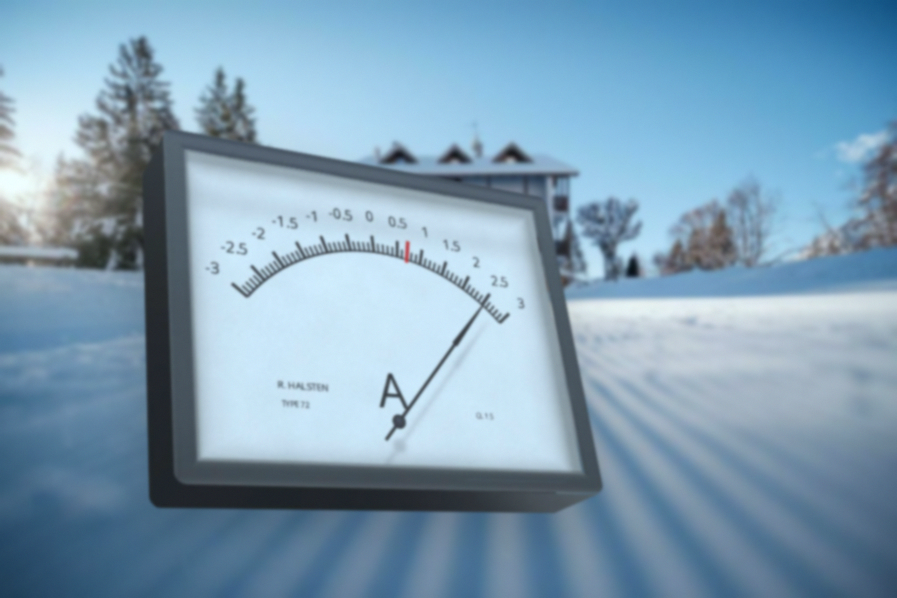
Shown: 2.5 A
